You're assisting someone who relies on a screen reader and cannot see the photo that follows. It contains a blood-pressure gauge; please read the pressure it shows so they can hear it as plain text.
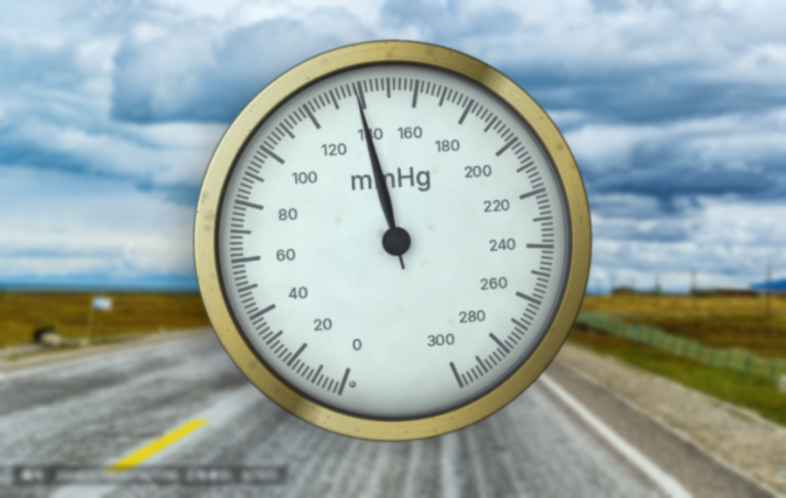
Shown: 138 mmHg
